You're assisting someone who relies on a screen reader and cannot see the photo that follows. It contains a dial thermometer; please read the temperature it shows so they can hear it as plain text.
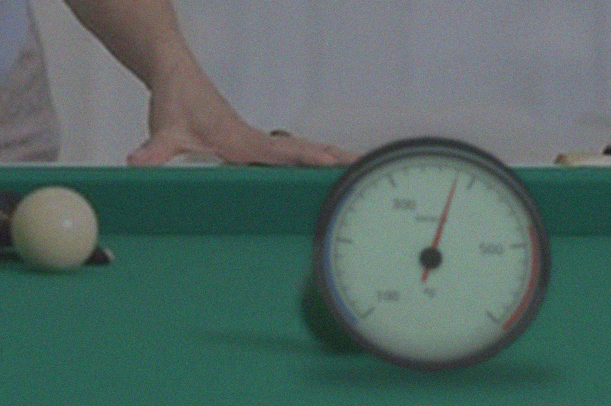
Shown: 380 °F
